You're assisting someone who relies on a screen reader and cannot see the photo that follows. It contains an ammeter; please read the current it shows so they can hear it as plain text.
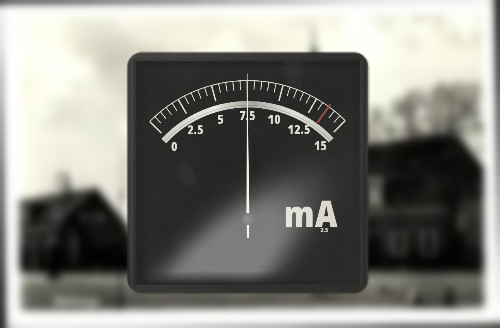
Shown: 7.5 mA
